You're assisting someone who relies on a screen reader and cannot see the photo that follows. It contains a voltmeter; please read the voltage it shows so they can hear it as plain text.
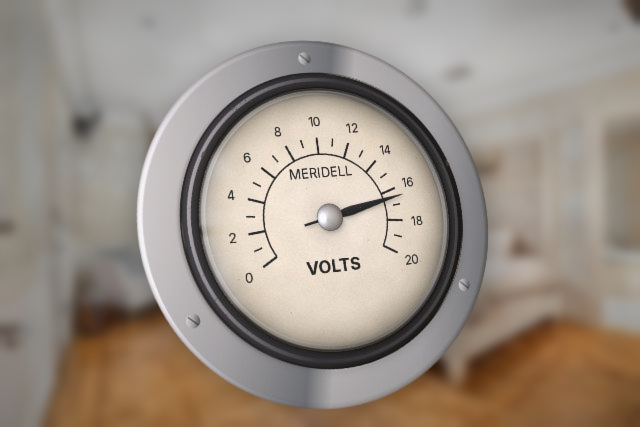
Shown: 16.5 V
